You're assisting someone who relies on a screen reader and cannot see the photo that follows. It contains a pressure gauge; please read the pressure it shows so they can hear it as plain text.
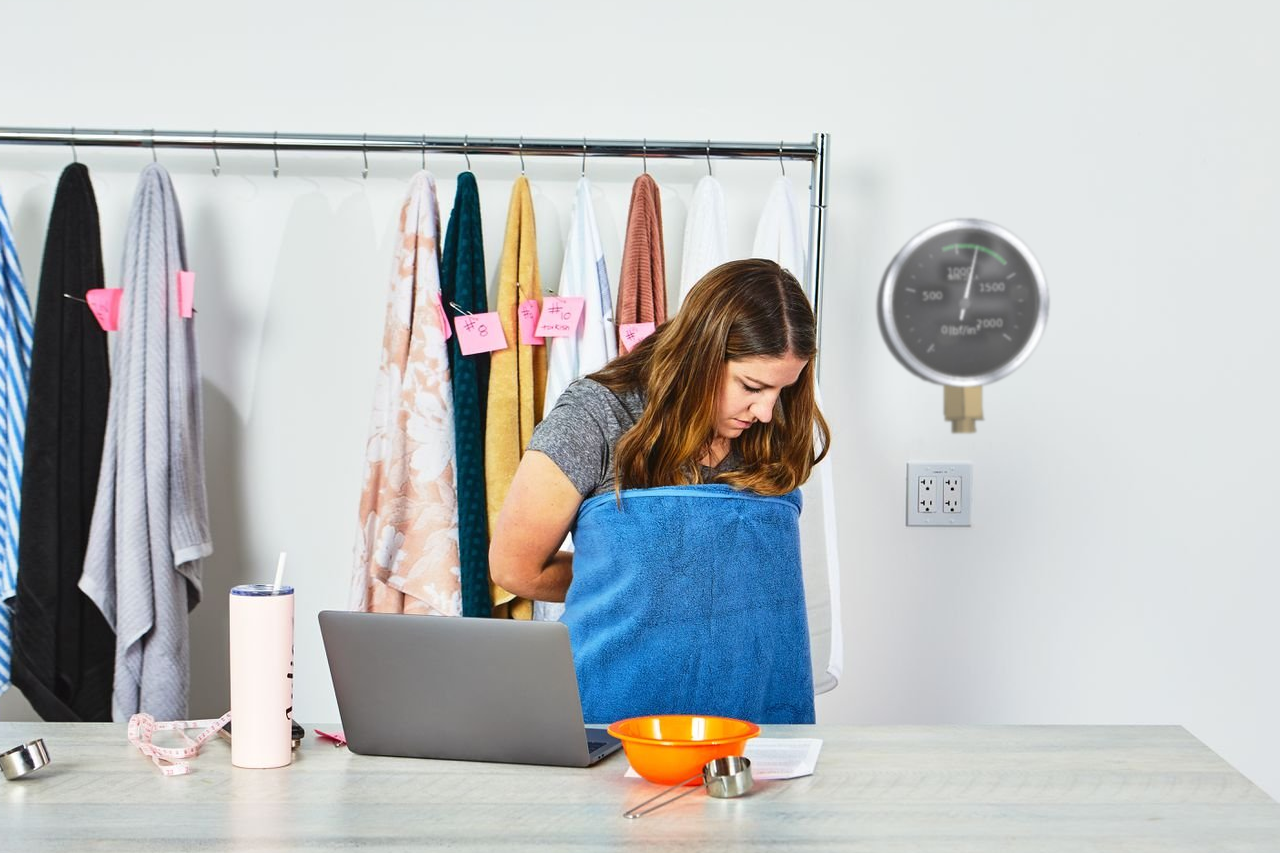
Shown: 1150 psi
